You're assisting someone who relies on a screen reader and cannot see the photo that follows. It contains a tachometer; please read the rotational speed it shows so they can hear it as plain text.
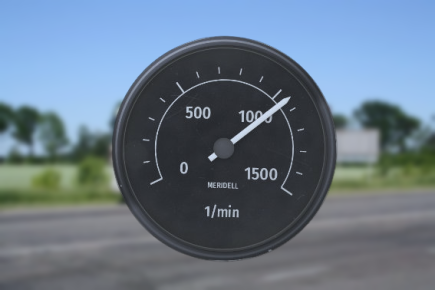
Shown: 1050 rpm
